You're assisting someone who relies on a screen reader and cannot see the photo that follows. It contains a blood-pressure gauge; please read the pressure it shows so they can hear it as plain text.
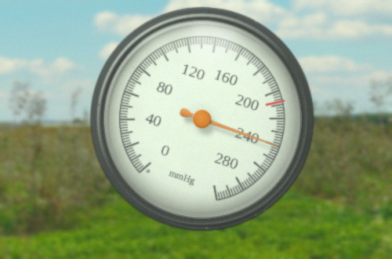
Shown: 240 mmHg
